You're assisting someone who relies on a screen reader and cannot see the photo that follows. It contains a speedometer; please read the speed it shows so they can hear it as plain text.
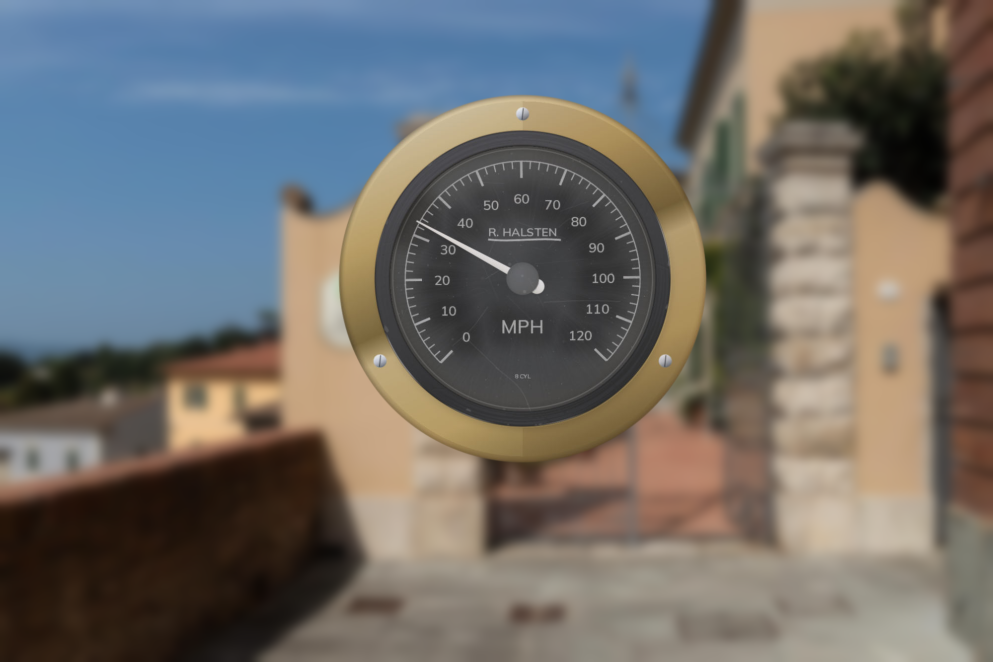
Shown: 33 mph
